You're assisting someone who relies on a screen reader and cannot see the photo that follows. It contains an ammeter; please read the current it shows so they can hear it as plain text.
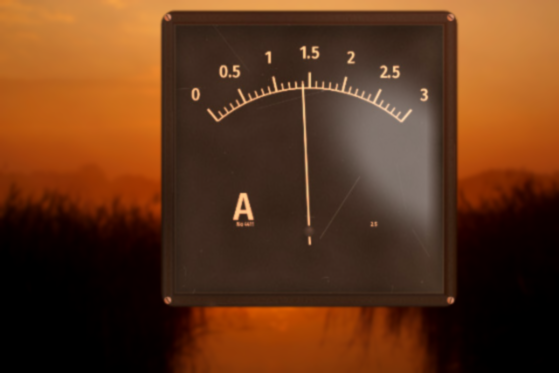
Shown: 1.4 A
